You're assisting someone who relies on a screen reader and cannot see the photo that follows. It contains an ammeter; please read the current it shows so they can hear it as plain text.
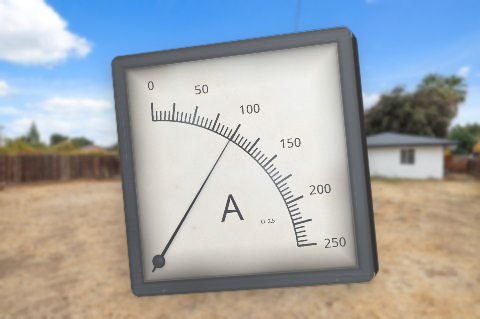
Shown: 100 A
